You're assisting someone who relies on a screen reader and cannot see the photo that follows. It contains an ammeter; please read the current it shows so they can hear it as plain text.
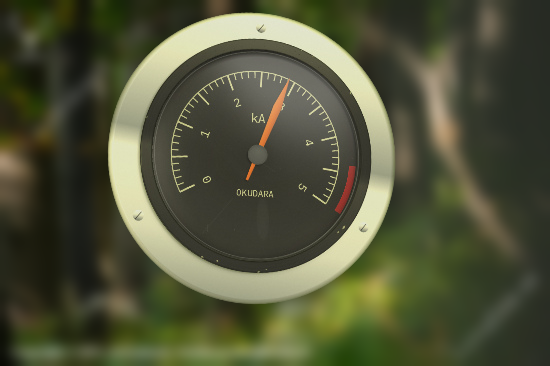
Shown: 2.9 kA
